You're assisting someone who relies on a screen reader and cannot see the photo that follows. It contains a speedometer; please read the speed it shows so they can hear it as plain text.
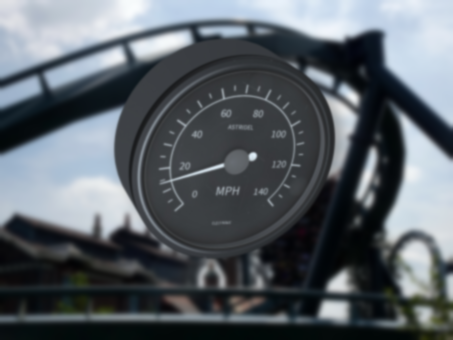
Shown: 15 mph
